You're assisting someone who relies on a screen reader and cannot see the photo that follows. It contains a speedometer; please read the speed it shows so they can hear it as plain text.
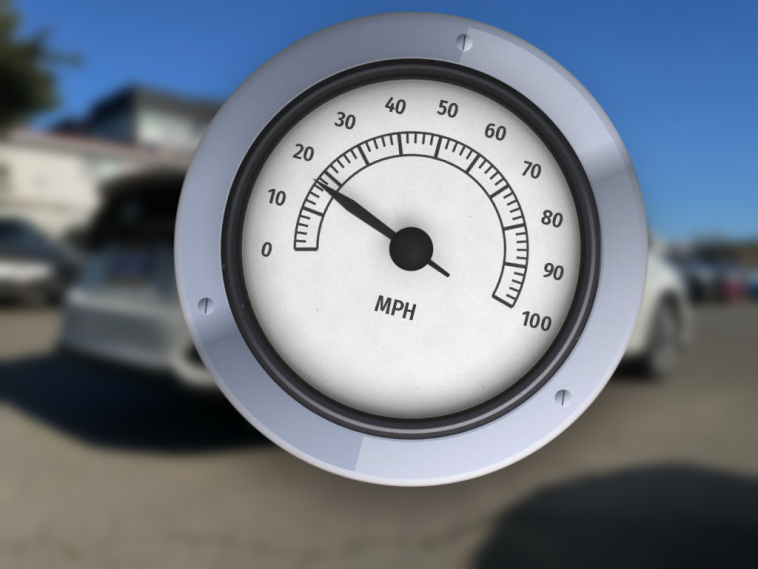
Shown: 17 mph
